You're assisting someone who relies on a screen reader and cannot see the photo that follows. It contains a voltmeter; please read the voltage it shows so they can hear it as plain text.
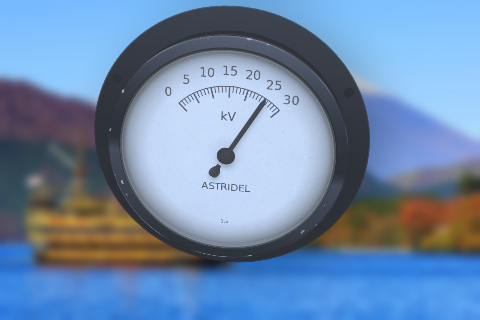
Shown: 25 kV
